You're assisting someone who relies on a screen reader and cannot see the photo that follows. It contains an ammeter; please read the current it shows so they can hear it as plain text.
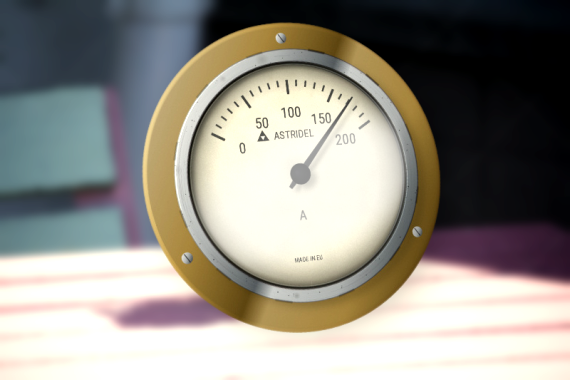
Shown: 170 A
